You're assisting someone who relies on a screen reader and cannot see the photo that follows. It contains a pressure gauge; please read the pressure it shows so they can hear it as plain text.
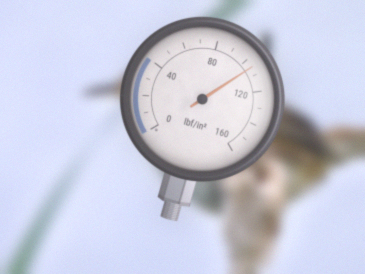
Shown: 105 psi
